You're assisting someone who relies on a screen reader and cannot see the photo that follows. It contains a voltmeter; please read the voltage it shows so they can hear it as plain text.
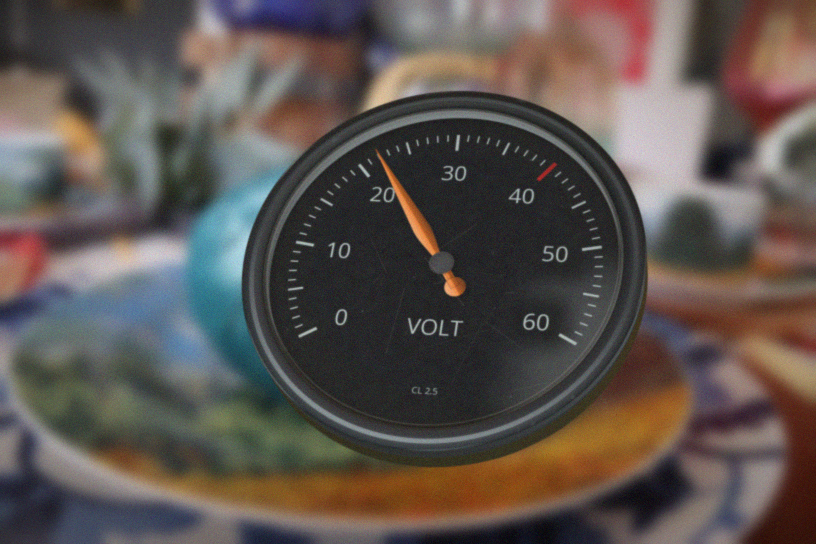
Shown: 22 V
